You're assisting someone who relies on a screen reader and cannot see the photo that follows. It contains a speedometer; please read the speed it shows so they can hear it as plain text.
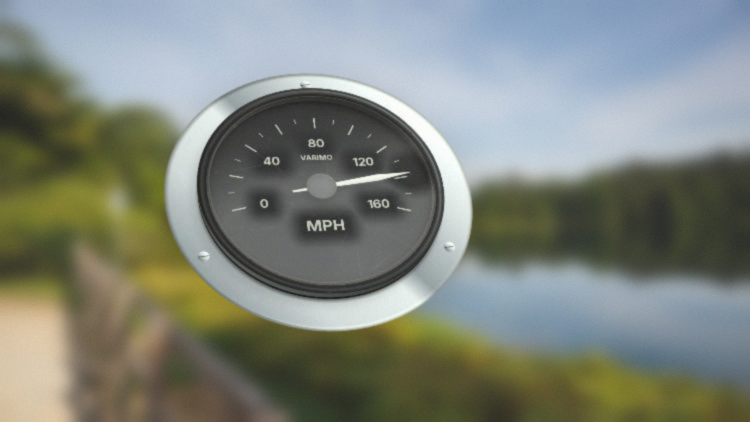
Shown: 140 mph
